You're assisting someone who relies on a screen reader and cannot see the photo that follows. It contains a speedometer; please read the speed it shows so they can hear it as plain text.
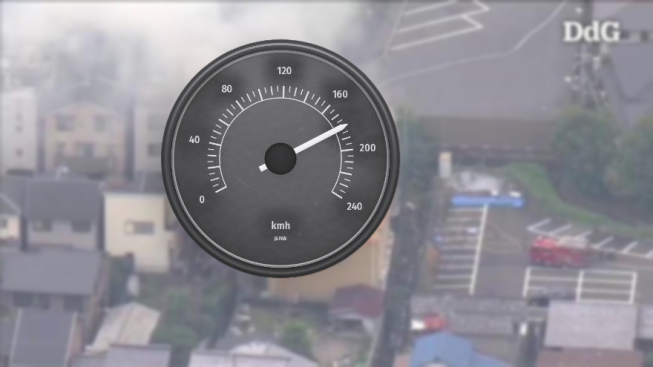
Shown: 180 km/h
